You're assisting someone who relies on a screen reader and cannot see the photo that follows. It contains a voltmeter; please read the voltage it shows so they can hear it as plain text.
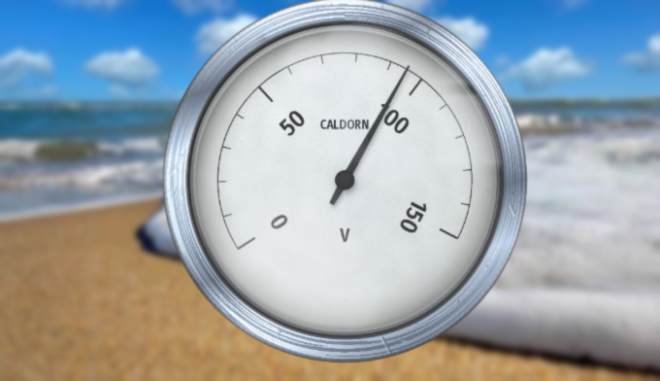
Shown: 95 V
